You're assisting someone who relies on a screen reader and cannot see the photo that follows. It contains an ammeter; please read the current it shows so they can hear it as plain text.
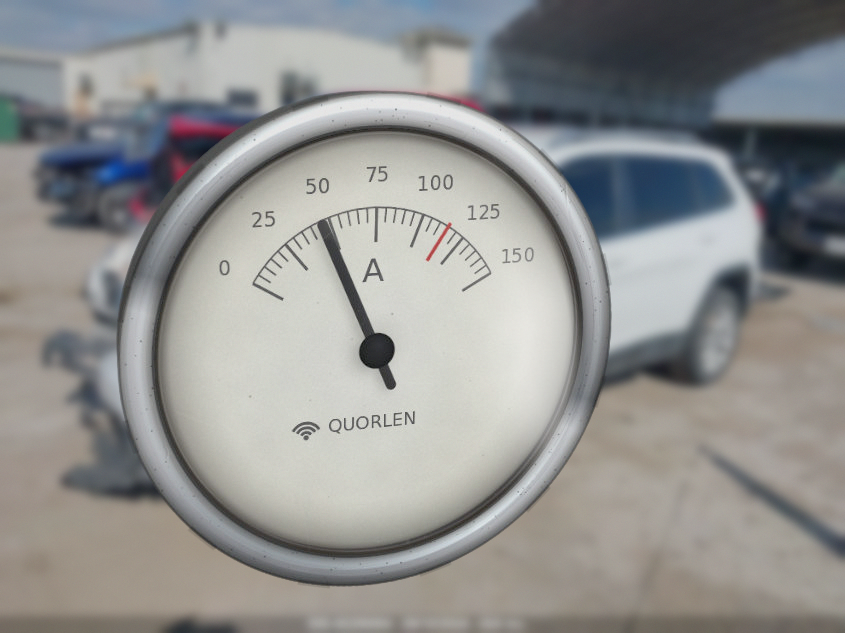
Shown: 45 A
